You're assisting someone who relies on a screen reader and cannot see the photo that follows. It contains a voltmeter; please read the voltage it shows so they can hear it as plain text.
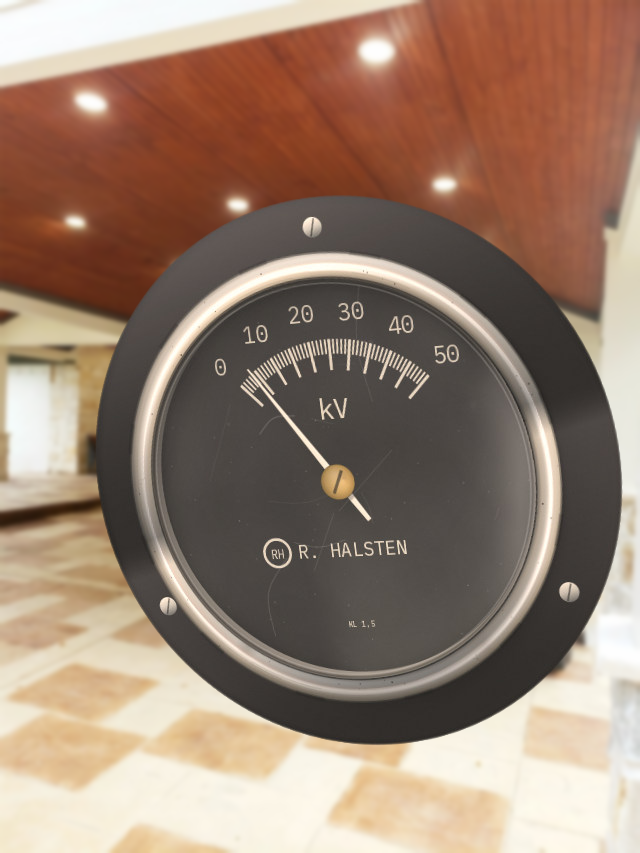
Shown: 5 kV
